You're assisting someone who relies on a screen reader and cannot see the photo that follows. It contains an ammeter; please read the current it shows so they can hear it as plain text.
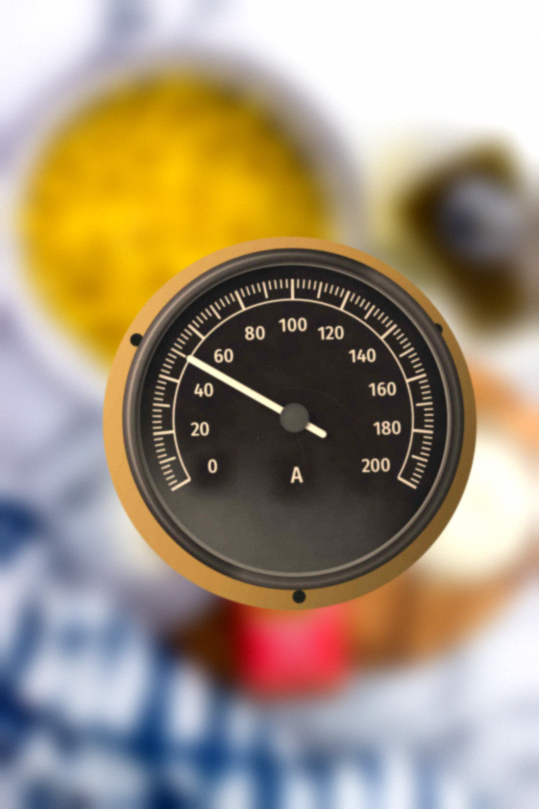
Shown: 50 A
